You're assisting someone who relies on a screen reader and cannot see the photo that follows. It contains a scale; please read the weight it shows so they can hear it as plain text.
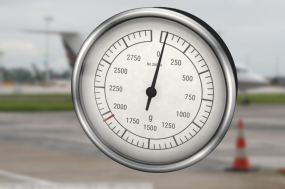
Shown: 50 g
